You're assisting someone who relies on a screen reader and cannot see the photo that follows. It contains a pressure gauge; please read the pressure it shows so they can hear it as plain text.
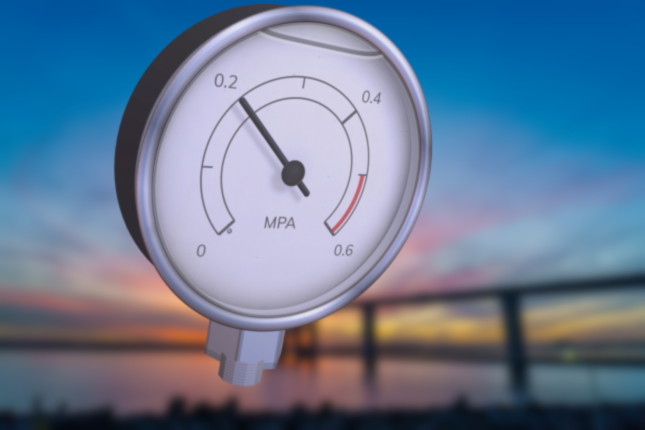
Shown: 0.2 MPa
